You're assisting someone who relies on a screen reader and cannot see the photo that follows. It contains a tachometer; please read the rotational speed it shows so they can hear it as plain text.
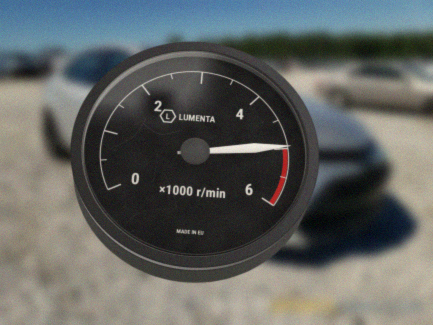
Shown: 5000 rpm
